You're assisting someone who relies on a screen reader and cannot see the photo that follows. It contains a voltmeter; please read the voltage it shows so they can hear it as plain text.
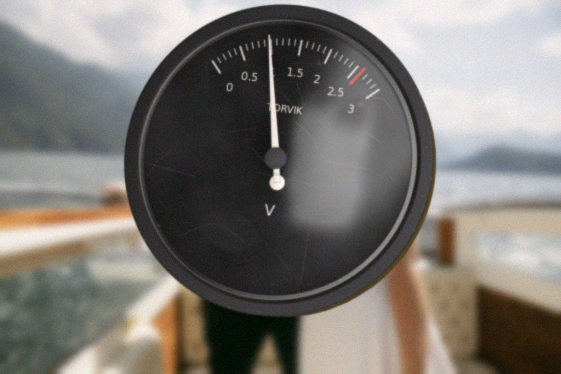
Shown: 1 V
